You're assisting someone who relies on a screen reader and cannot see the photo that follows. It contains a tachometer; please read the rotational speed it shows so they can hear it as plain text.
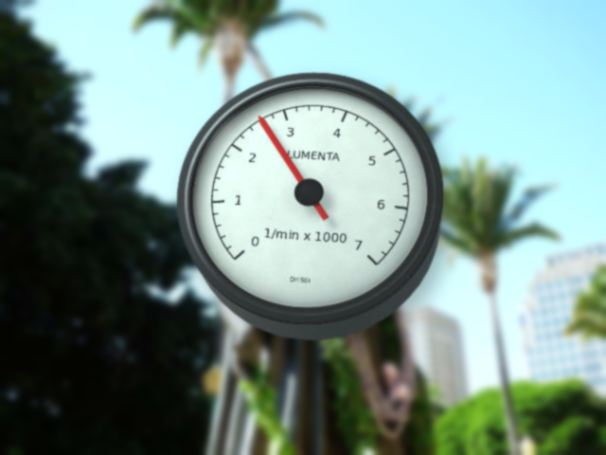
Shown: 2600 rpm
